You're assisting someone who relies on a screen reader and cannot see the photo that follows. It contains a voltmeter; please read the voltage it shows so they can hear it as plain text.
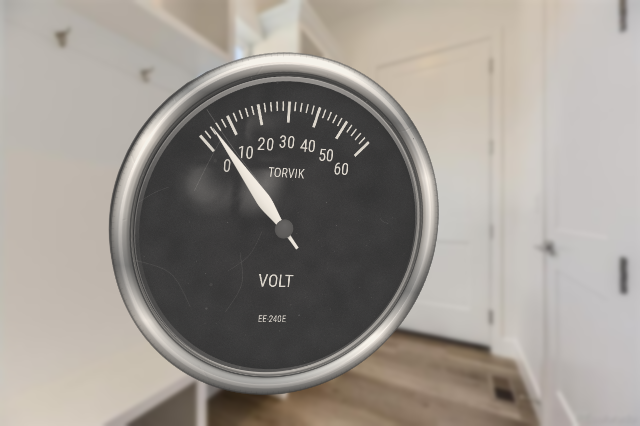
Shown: 4 V
